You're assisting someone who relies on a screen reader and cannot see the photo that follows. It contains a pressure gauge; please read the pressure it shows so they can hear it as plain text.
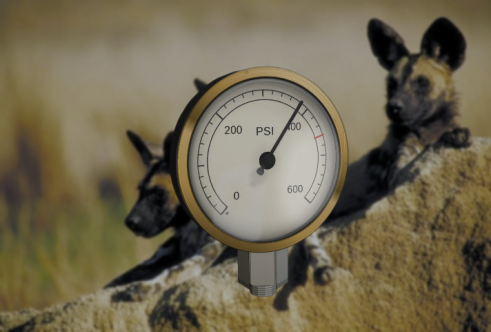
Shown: 380 psi
